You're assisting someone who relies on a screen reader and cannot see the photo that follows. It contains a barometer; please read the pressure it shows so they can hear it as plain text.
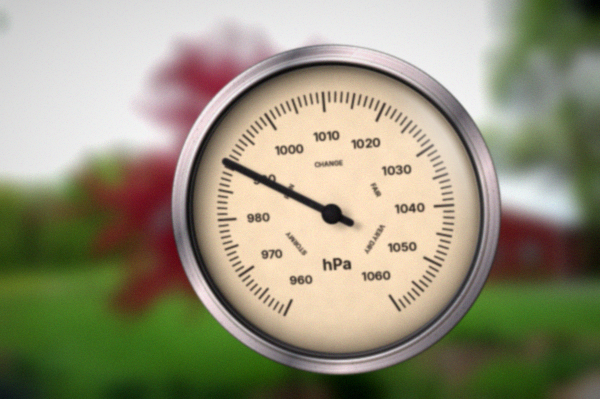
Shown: 990 hPa
